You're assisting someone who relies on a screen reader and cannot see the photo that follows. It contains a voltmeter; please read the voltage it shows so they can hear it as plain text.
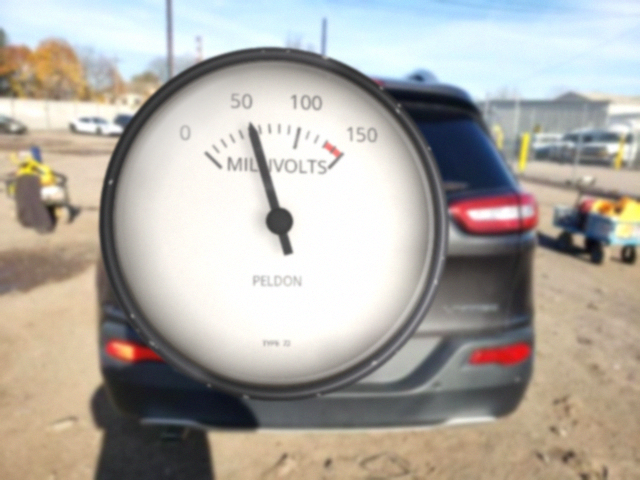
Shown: 50 mV
